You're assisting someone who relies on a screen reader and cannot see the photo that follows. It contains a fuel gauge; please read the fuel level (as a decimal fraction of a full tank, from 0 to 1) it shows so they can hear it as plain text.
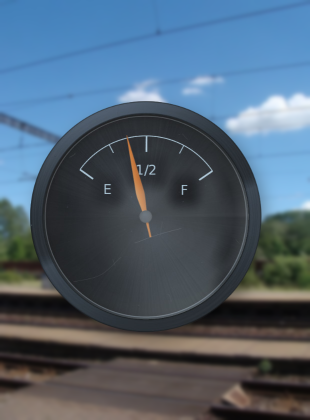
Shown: 0.375
